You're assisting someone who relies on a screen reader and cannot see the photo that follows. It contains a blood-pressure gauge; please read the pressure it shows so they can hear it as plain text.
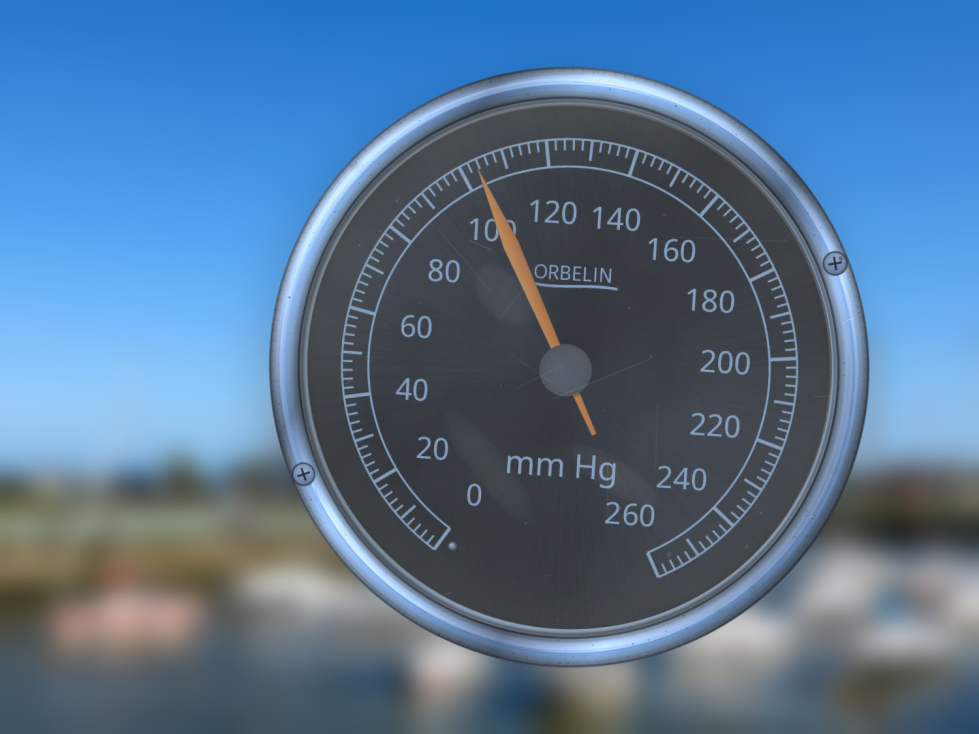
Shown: 104 mmHg
